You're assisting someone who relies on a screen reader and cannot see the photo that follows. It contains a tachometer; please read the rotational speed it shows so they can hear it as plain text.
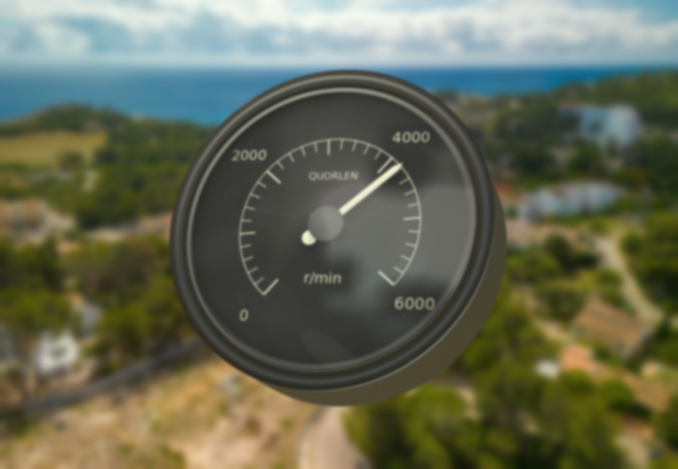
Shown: 4200 rpm
